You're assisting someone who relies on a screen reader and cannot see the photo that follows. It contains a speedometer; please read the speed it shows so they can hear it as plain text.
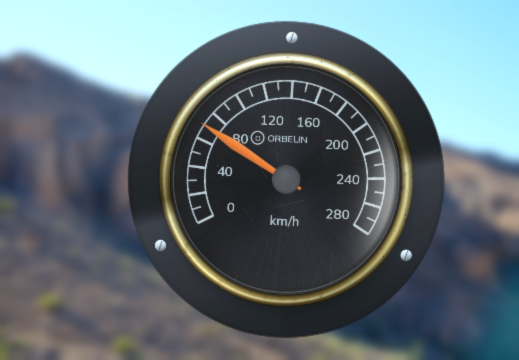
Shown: 70 km/h
